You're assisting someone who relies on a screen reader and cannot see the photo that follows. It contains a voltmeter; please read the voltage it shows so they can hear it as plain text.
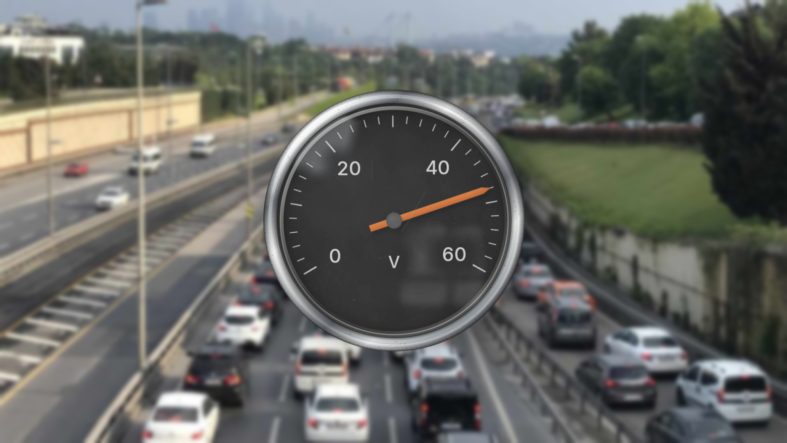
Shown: 48 V
